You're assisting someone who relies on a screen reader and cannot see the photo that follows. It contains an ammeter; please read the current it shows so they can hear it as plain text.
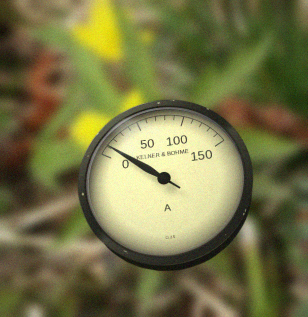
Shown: 10 A
